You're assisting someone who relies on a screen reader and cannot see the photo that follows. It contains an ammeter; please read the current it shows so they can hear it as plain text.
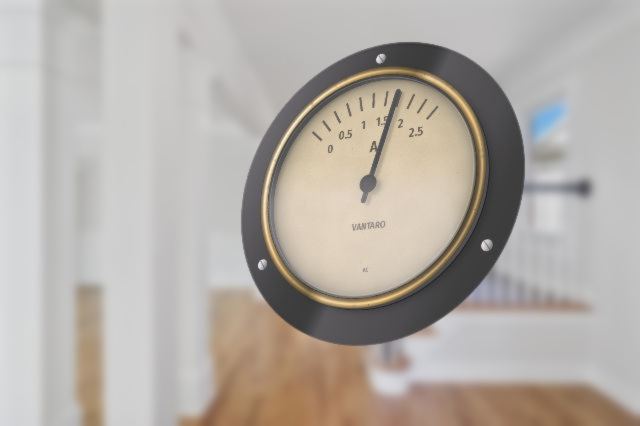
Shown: 1.75 A
